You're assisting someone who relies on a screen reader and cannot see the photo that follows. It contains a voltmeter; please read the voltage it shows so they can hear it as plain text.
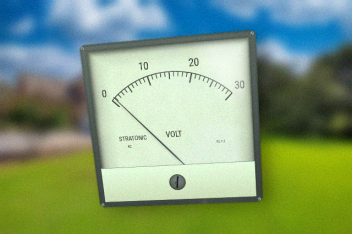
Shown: 1 V
